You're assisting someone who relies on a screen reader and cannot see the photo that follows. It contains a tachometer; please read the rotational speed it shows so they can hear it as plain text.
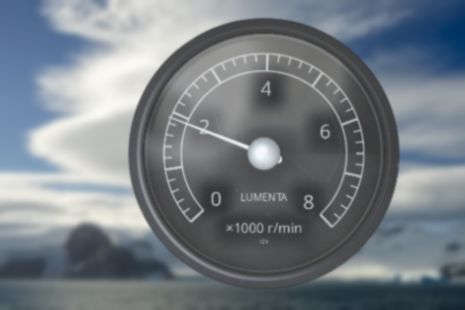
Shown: 1900 rpm
